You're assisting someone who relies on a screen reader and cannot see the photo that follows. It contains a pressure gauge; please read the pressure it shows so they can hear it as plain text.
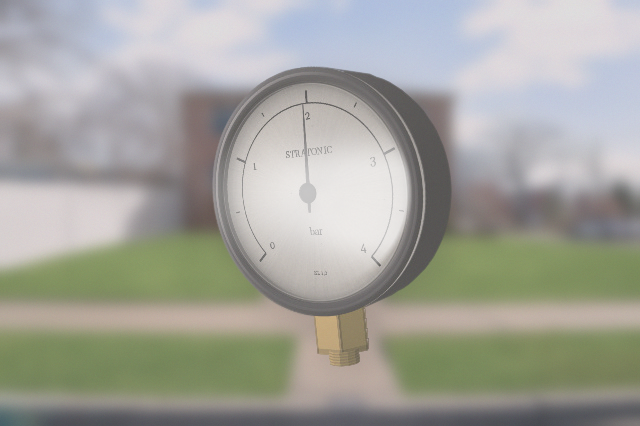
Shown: 2 bar
